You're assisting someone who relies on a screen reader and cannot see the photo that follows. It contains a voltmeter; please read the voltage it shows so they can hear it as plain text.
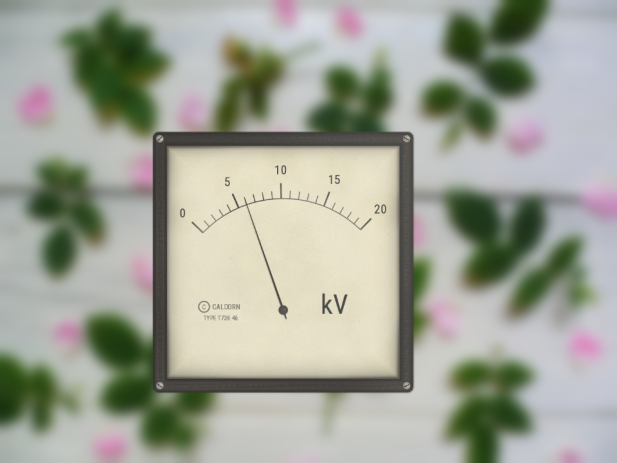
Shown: 6 kV
